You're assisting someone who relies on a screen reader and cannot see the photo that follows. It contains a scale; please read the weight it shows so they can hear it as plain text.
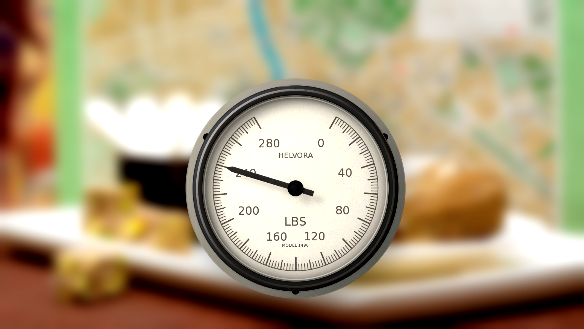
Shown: 240 lb
